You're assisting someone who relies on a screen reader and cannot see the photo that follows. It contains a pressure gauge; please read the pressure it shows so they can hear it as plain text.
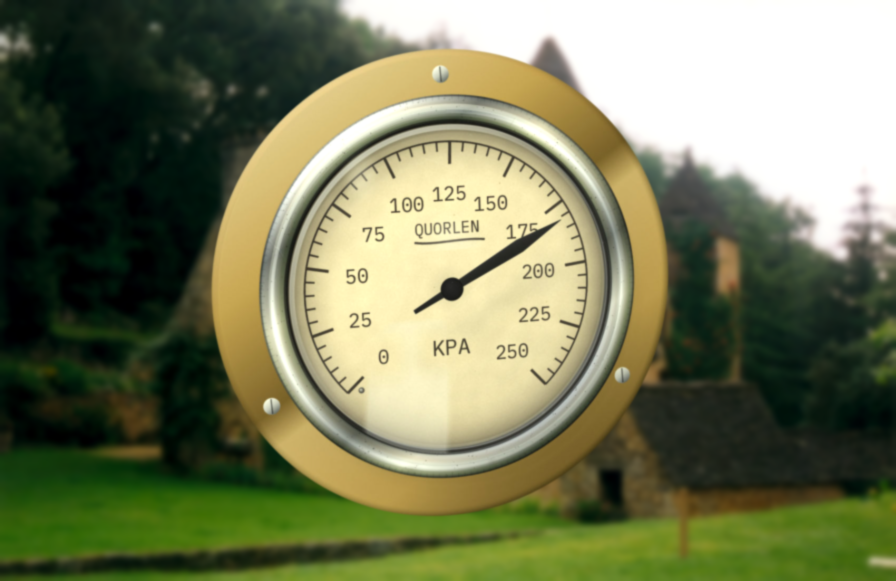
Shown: 180 kPa
